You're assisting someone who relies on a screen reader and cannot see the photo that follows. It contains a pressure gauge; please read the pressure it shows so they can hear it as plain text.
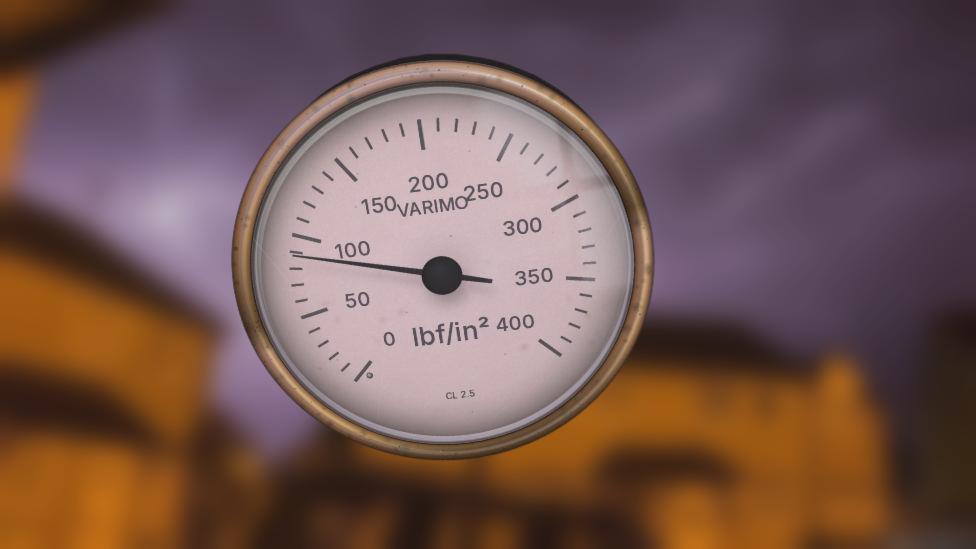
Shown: 90 psi
